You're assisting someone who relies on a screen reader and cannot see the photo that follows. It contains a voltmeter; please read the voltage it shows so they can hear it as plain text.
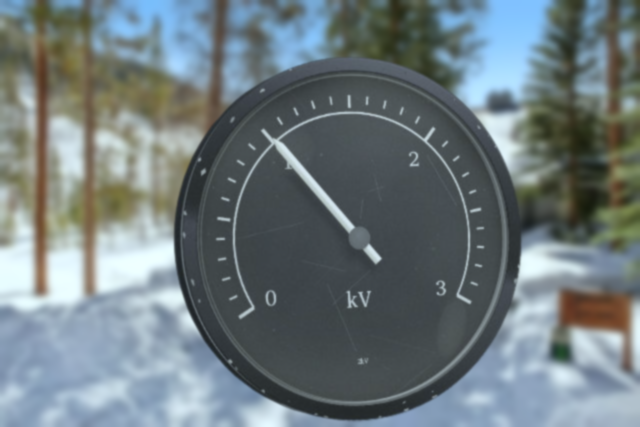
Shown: 1 kV
